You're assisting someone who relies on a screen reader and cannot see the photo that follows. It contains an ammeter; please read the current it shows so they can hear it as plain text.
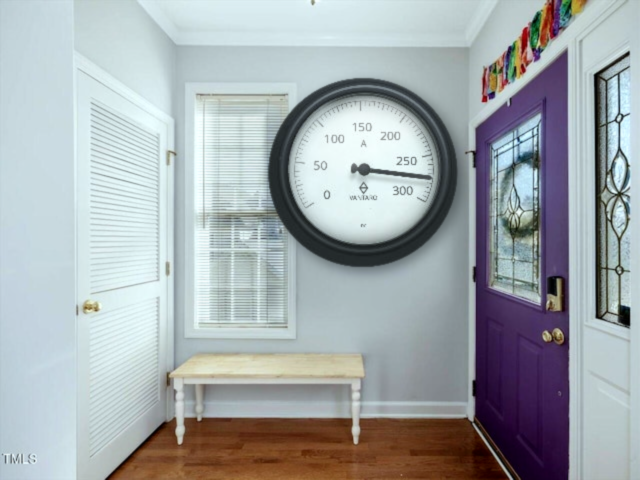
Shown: 275 A
